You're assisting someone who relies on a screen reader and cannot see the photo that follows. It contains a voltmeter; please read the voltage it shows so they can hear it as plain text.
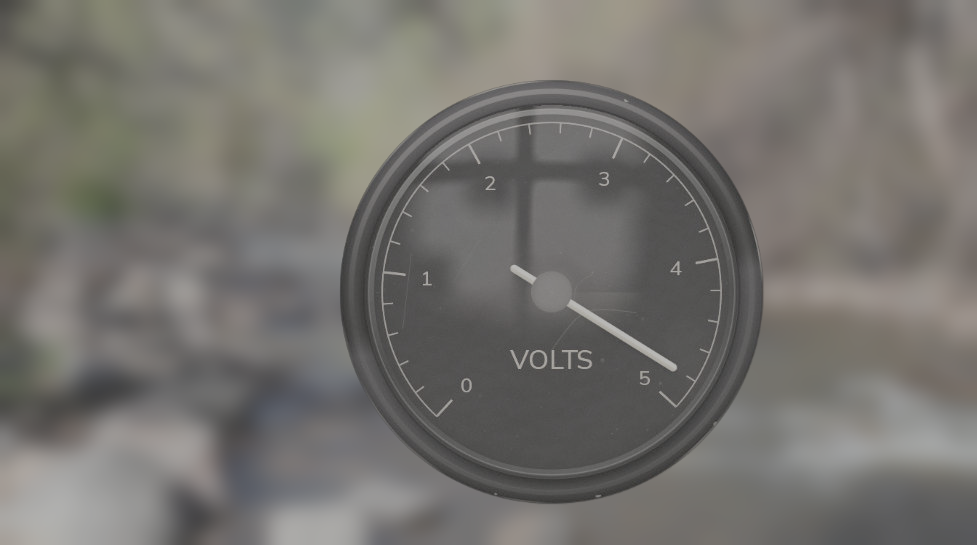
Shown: 4.8 V
